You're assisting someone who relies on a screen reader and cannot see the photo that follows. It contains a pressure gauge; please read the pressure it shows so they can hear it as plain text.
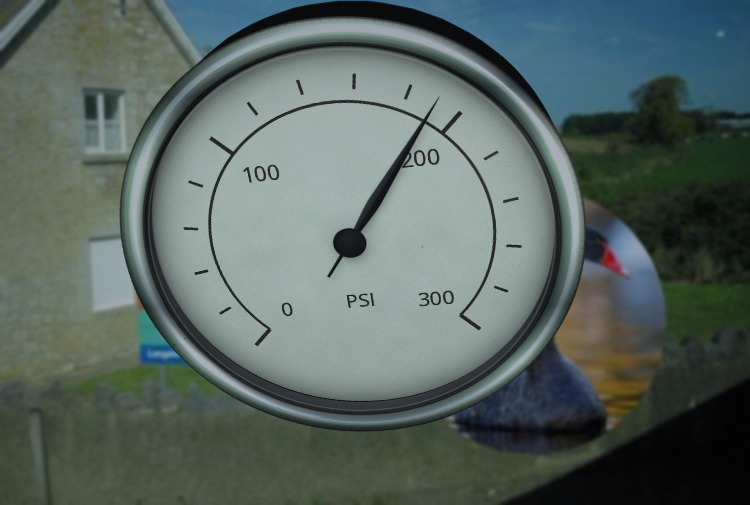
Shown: 190 psi
